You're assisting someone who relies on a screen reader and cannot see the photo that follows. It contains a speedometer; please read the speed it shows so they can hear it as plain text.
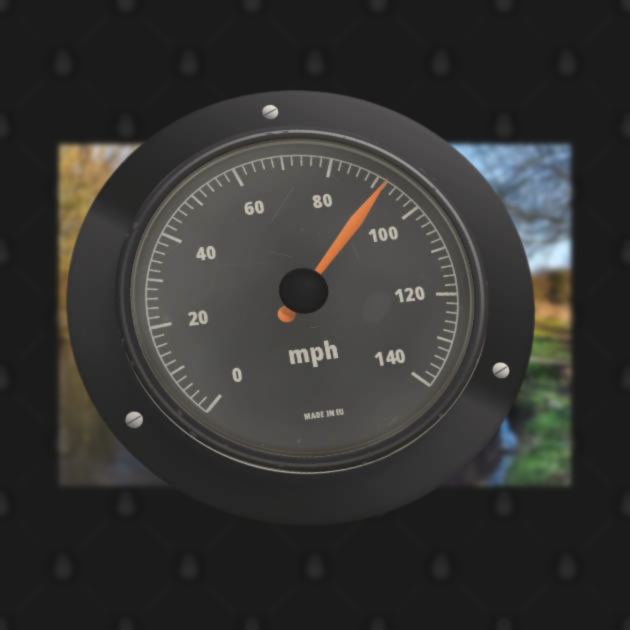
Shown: 92 mph
